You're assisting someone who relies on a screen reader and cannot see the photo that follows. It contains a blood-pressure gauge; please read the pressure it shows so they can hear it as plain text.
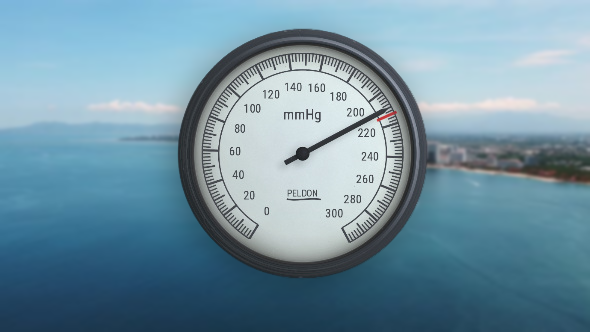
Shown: 210 mmHg
